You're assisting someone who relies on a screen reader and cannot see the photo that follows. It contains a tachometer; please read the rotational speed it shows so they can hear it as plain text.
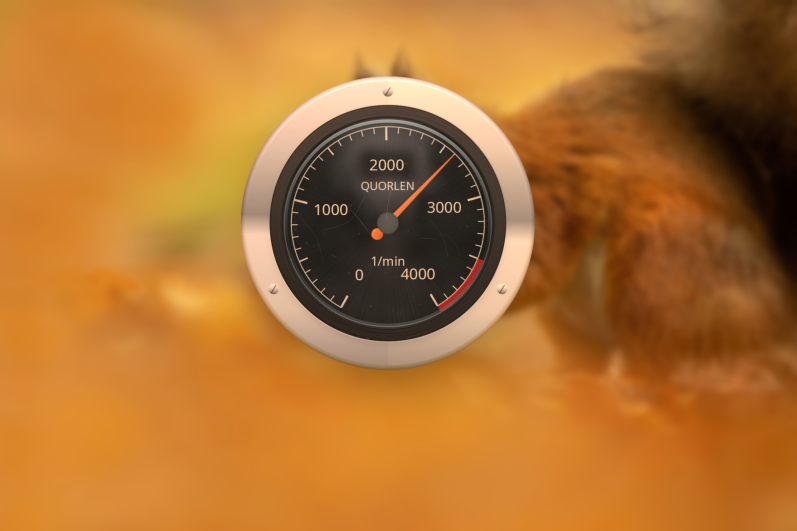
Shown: 2600 rpm
